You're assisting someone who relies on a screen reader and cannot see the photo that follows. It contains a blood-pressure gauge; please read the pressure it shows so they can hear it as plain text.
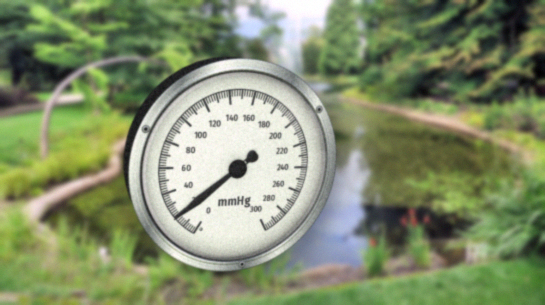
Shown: 20 mmHg
